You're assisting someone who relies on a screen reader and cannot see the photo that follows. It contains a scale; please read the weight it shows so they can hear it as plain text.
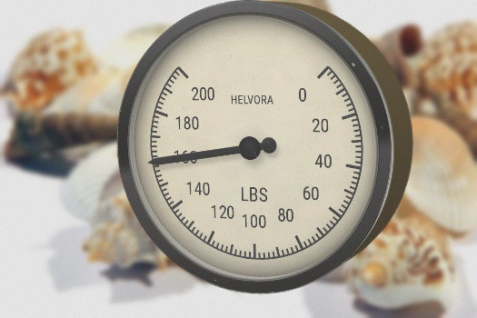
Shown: 160 lb
